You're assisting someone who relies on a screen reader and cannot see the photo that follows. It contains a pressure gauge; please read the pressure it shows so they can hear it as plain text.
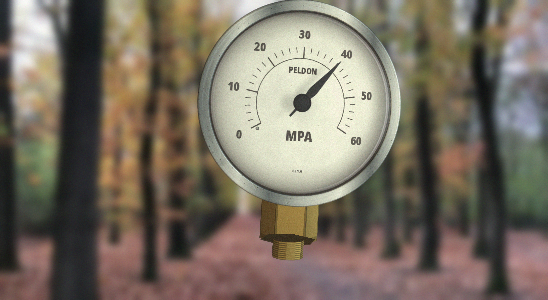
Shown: 40 MPa
